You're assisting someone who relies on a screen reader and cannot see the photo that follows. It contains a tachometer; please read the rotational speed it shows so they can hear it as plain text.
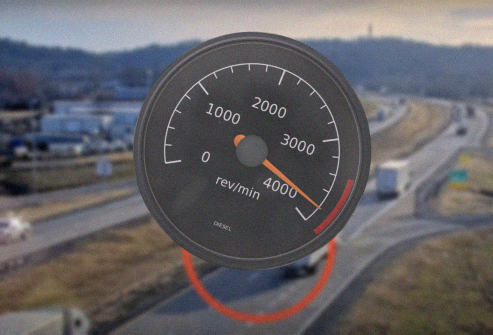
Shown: 3800 rpm
